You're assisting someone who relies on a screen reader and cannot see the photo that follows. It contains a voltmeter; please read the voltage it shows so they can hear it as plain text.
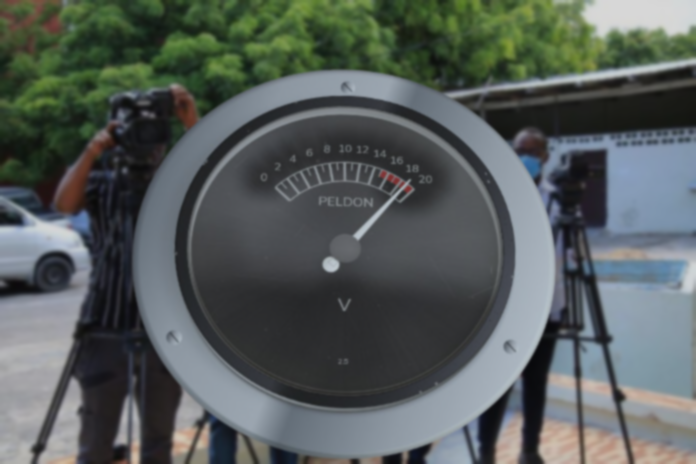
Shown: 19 V
